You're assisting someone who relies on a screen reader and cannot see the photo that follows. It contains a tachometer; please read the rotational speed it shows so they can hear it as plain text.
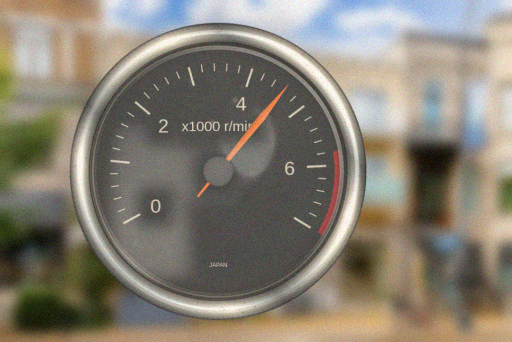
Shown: 4600 rpm
